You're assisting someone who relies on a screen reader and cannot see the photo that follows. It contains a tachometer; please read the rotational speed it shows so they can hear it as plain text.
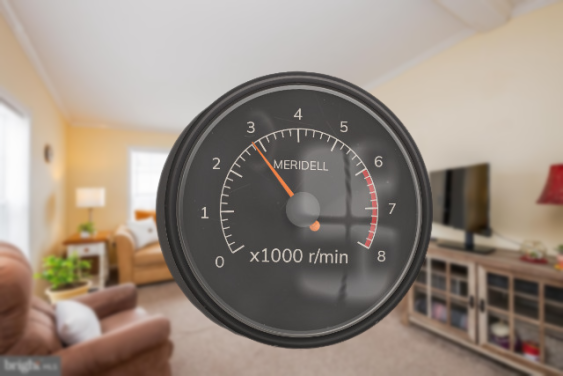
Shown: 2800 rpm
